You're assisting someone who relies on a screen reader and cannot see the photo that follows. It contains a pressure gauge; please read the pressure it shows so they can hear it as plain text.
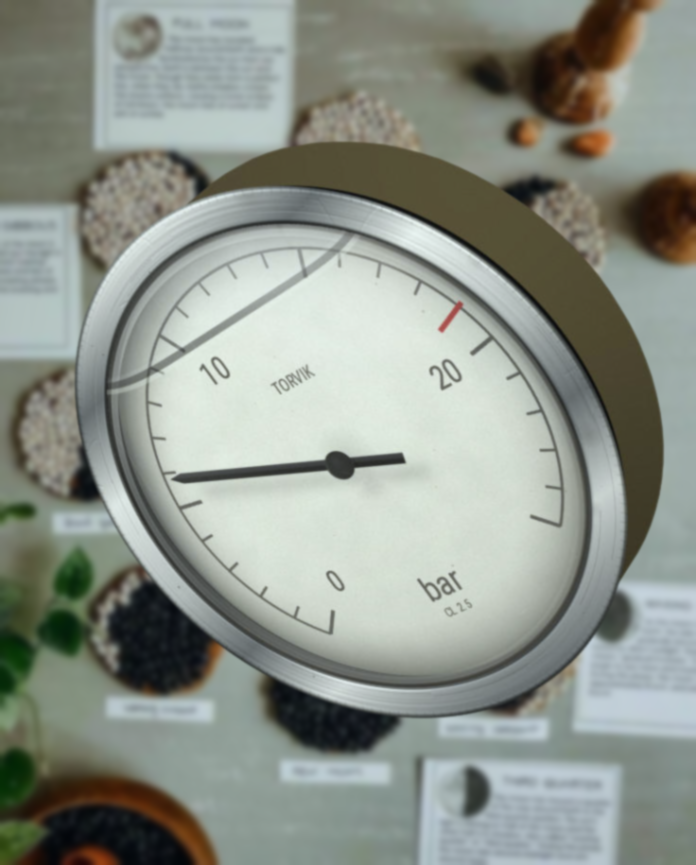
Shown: 6 bar
